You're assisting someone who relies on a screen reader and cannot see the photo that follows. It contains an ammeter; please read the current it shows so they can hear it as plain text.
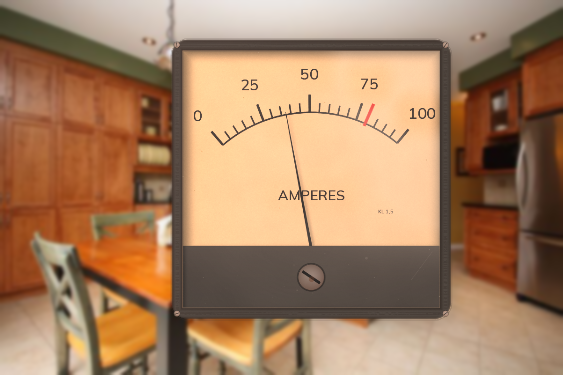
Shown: 37.5 A
